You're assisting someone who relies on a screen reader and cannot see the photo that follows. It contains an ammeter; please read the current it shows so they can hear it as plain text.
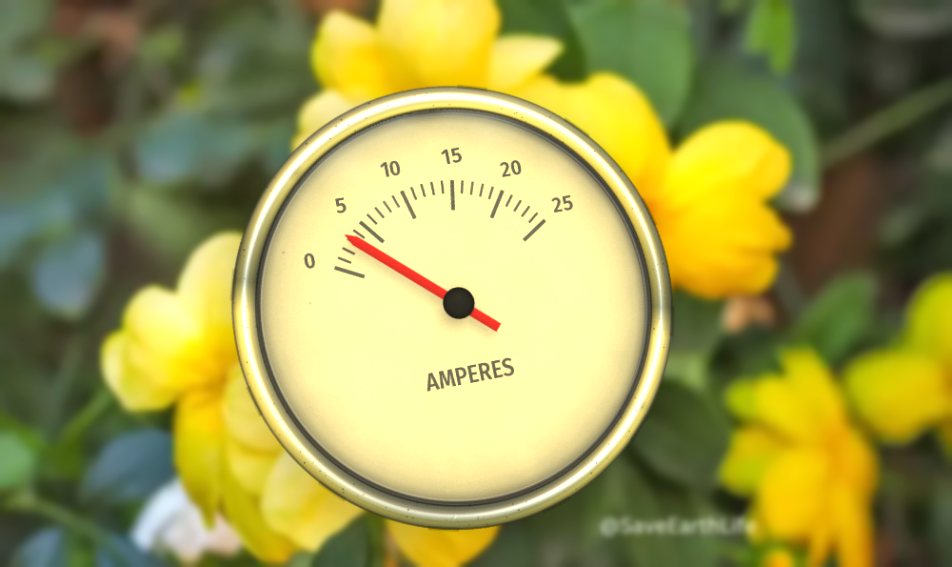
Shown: 3 A
